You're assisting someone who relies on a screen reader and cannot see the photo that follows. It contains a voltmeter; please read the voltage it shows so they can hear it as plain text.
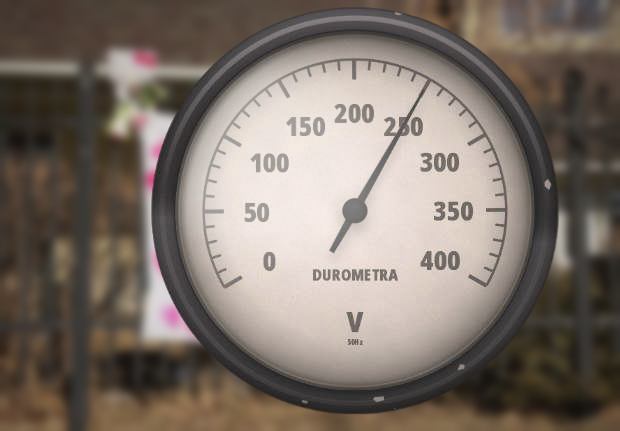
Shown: 250 V
